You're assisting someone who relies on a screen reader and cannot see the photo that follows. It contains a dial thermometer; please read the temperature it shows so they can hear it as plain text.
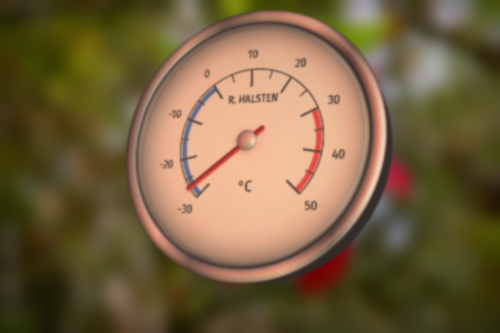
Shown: -27.5 °C
